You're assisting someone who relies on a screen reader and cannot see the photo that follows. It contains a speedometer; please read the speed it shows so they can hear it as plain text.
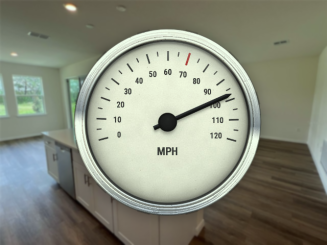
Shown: 97.5 mph
